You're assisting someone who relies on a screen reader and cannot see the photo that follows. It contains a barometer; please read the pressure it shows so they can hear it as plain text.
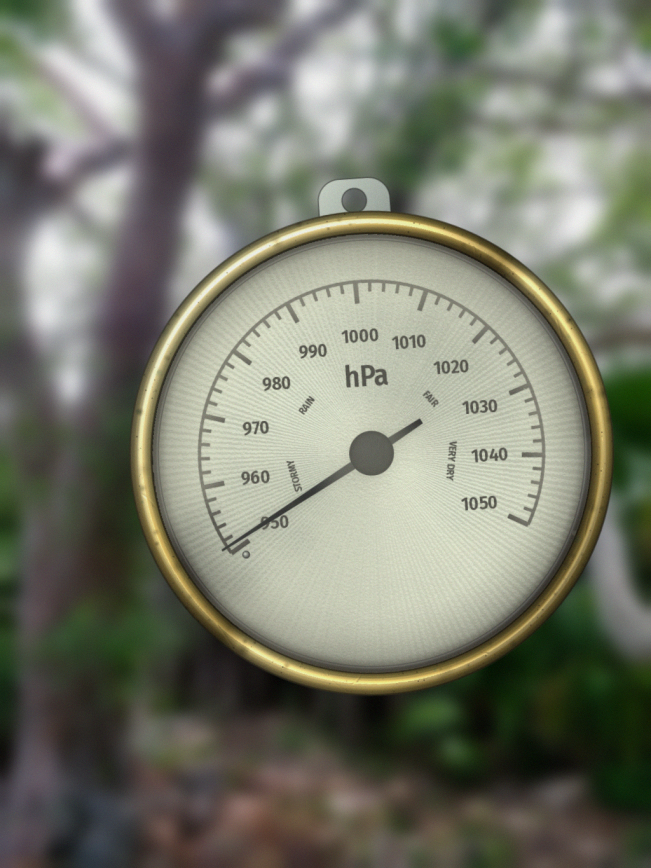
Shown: 951 hPa
